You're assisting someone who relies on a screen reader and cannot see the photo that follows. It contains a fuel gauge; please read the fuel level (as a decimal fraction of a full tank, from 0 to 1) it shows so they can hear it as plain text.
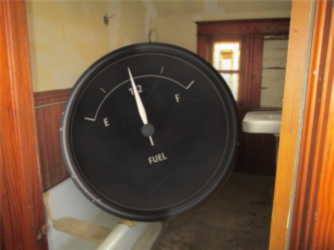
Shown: 0.5
